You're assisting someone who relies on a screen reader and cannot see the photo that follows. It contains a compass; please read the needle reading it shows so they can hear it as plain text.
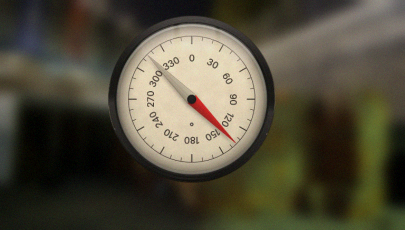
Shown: 135 °
